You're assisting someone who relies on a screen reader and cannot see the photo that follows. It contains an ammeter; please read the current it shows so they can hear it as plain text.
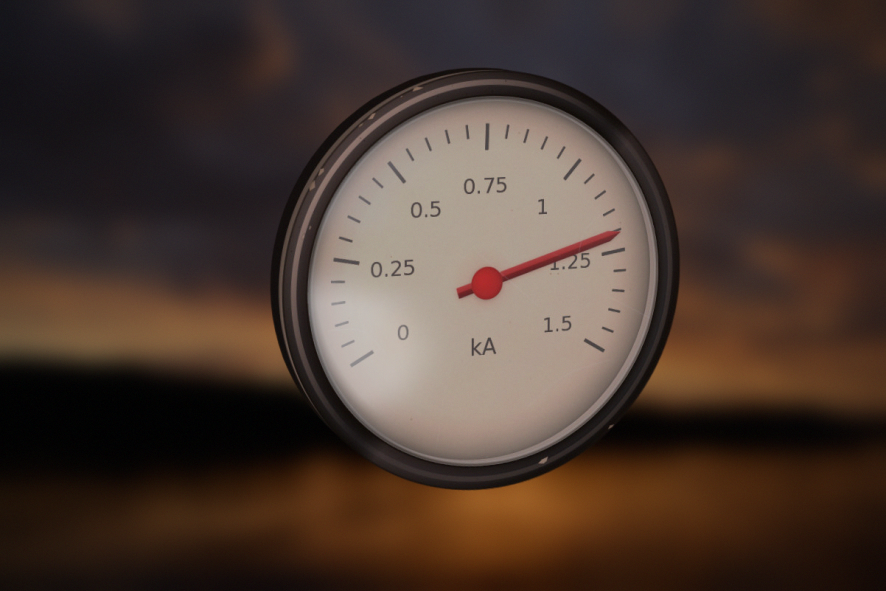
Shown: 1.2 kA
